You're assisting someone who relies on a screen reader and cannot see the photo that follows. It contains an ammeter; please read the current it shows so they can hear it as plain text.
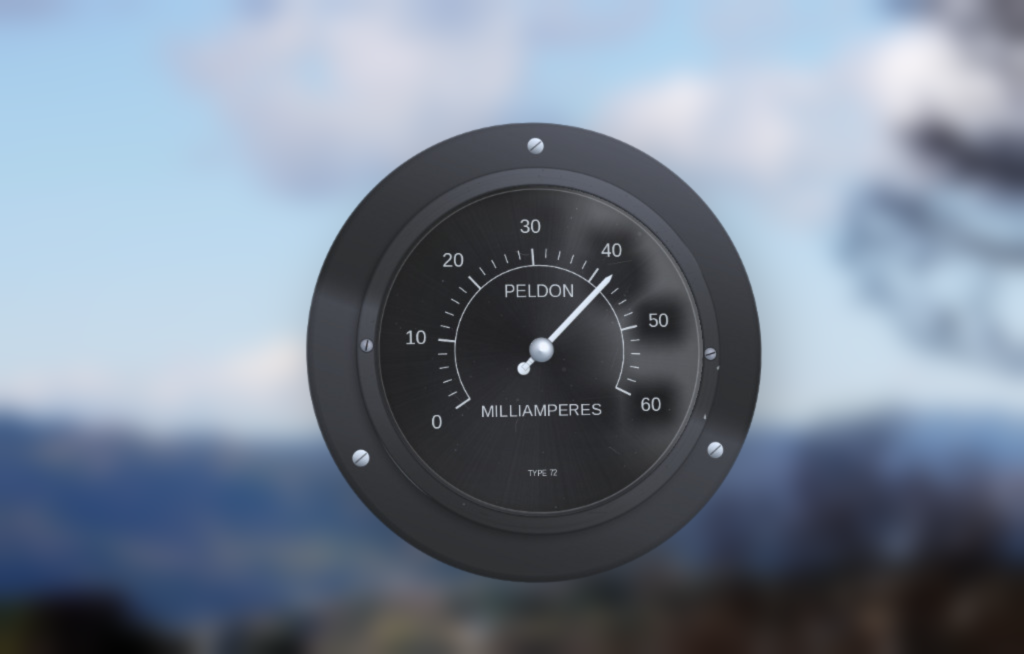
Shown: 42 mA
